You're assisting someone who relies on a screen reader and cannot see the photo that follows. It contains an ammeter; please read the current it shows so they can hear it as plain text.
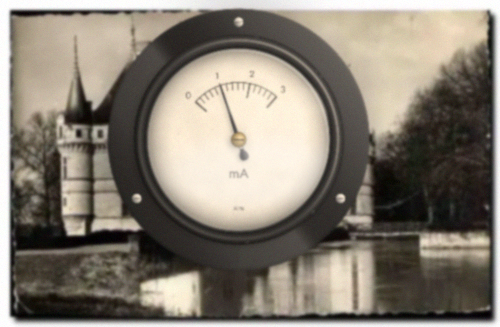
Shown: 1 mA
